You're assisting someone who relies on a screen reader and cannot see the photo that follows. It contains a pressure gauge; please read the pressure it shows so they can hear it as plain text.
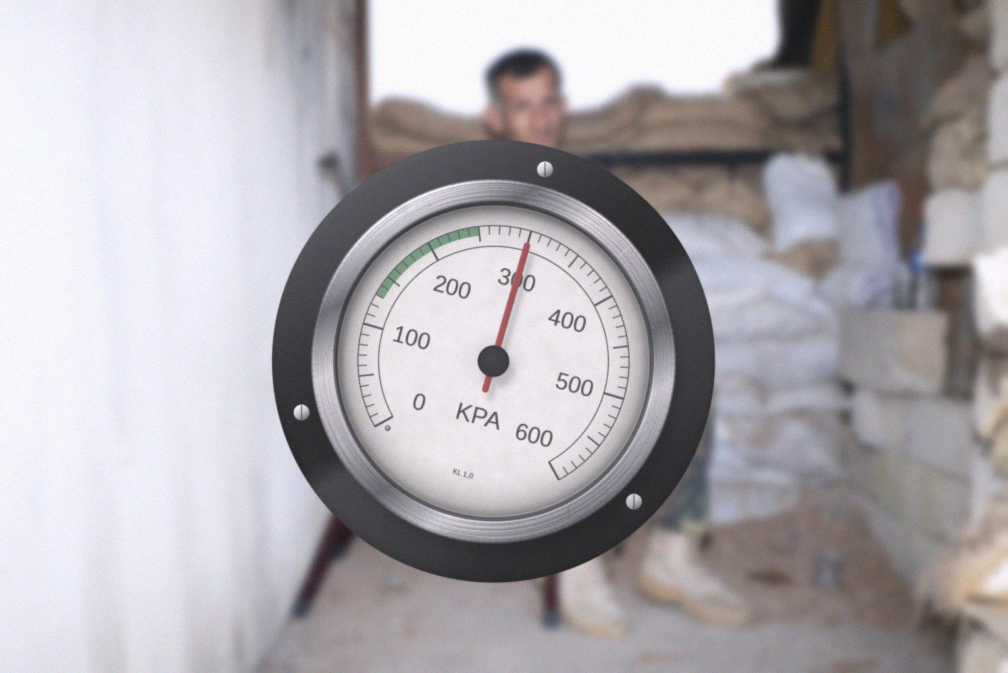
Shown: 300 kPa
